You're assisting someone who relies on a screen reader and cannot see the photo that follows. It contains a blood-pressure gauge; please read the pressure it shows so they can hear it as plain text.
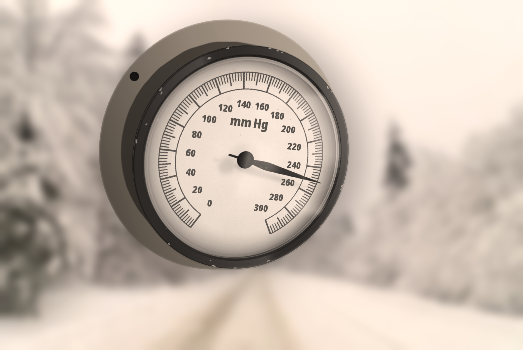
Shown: 250 mmHg
